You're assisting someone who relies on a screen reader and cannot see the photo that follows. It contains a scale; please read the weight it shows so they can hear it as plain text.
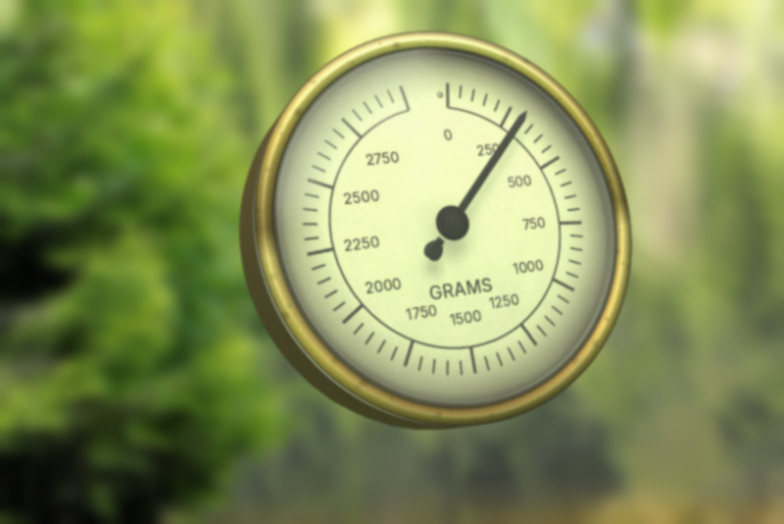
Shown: 300 g
